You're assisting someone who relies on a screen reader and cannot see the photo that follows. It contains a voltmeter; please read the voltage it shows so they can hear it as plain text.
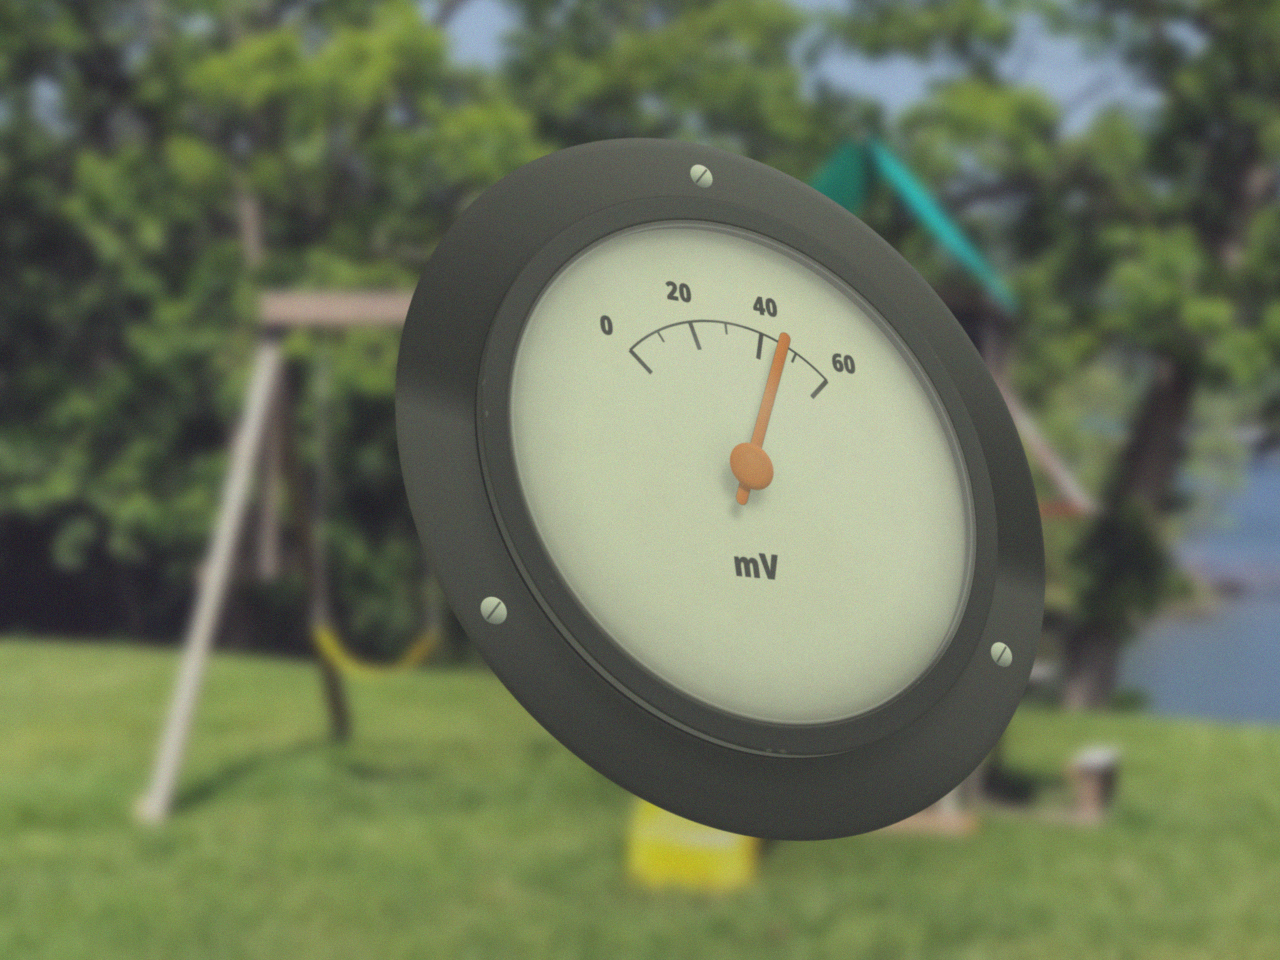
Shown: 45 mV
